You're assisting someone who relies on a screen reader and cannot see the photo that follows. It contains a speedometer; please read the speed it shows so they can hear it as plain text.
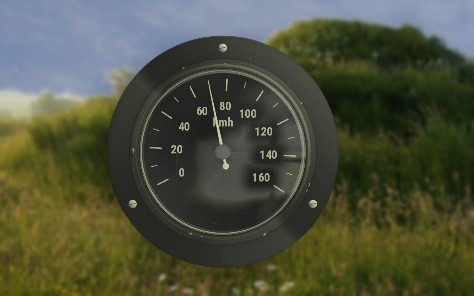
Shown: 70 km/h
